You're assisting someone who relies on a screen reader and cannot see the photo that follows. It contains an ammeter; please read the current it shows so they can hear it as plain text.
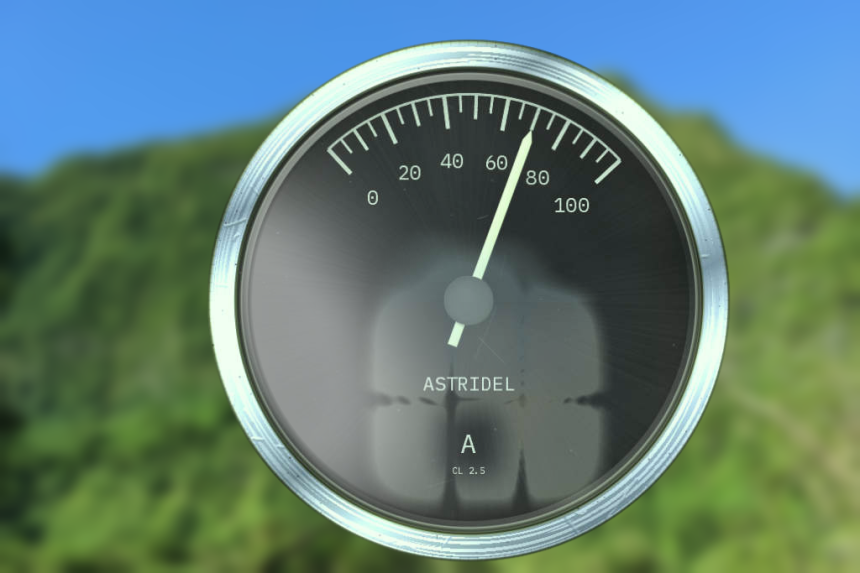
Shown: 70 A
